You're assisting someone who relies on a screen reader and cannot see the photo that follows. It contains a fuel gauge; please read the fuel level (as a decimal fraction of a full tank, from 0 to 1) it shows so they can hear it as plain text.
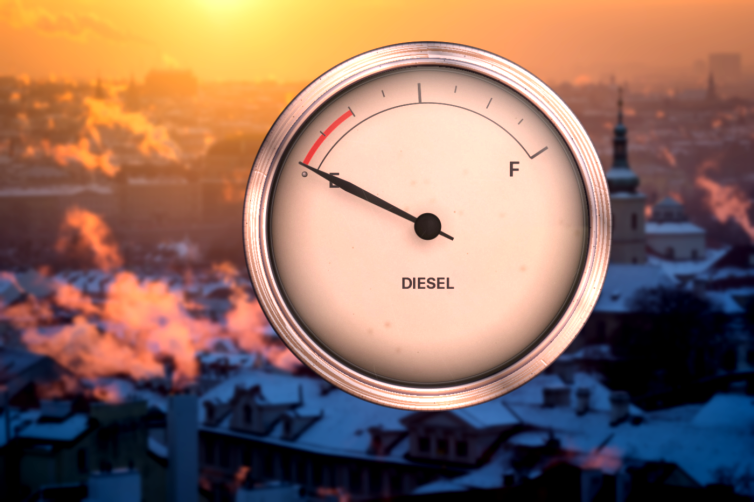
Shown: 0
